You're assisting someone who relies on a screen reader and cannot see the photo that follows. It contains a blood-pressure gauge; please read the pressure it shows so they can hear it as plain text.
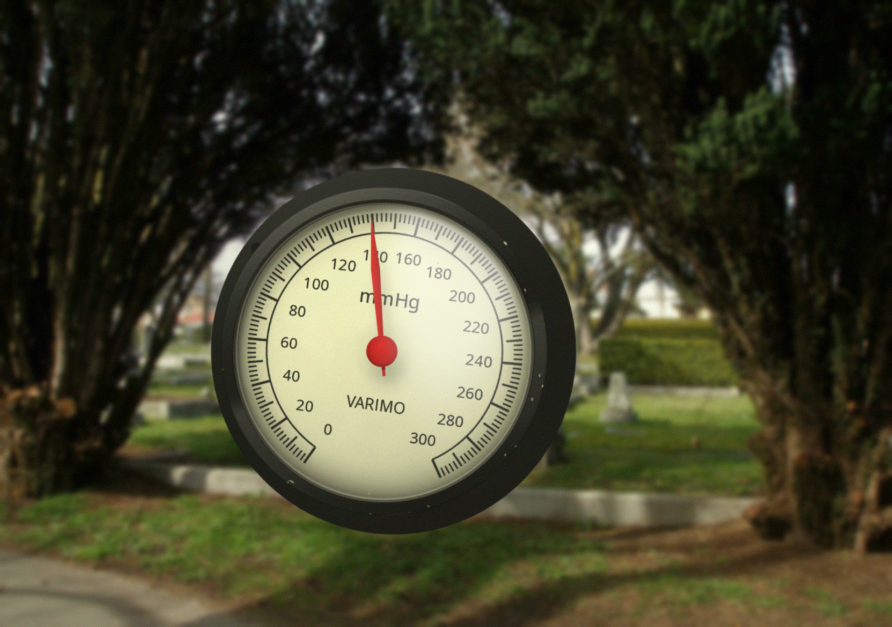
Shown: 140 mmHg
